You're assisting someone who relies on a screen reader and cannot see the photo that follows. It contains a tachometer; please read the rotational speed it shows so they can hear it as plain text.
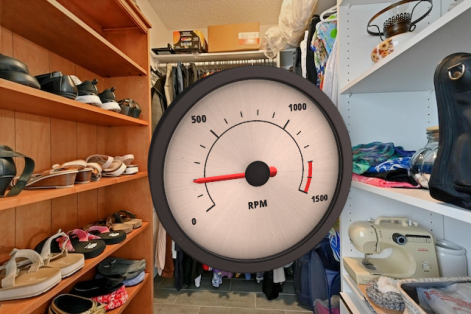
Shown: 200 rpm
